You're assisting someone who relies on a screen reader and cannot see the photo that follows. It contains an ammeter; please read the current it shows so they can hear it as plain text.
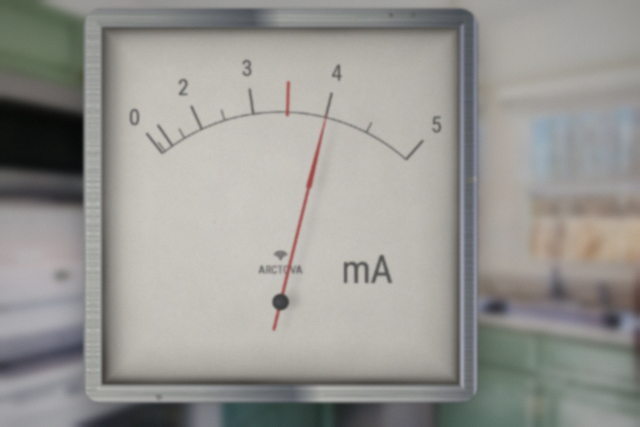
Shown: 4 mA
